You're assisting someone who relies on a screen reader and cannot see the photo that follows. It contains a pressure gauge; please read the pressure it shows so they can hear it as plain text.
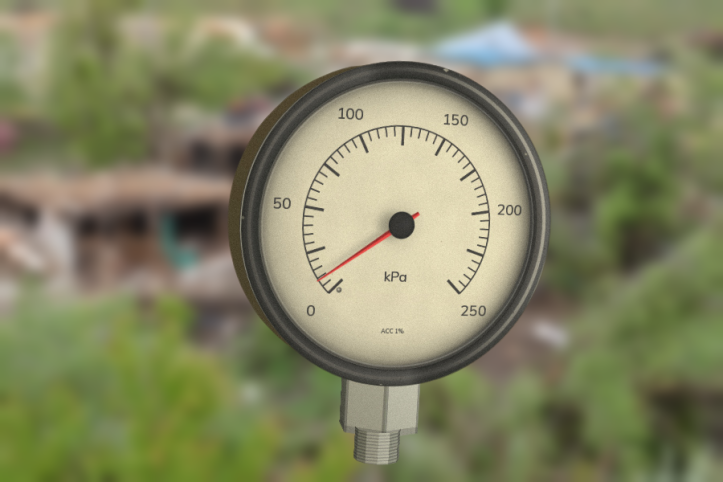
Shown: 10 kPa
